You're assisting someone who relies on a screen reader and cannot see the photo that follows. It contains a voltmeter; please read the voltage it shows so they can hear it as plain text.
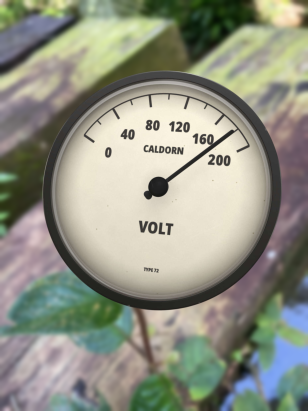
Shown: 180 V
